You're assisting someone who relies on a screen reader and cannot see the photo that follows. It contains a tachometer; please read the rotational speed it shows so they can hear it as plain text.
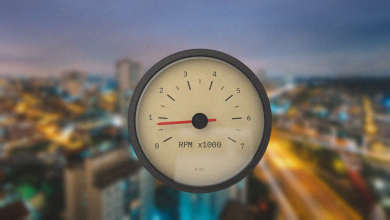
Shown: 750 rpm
